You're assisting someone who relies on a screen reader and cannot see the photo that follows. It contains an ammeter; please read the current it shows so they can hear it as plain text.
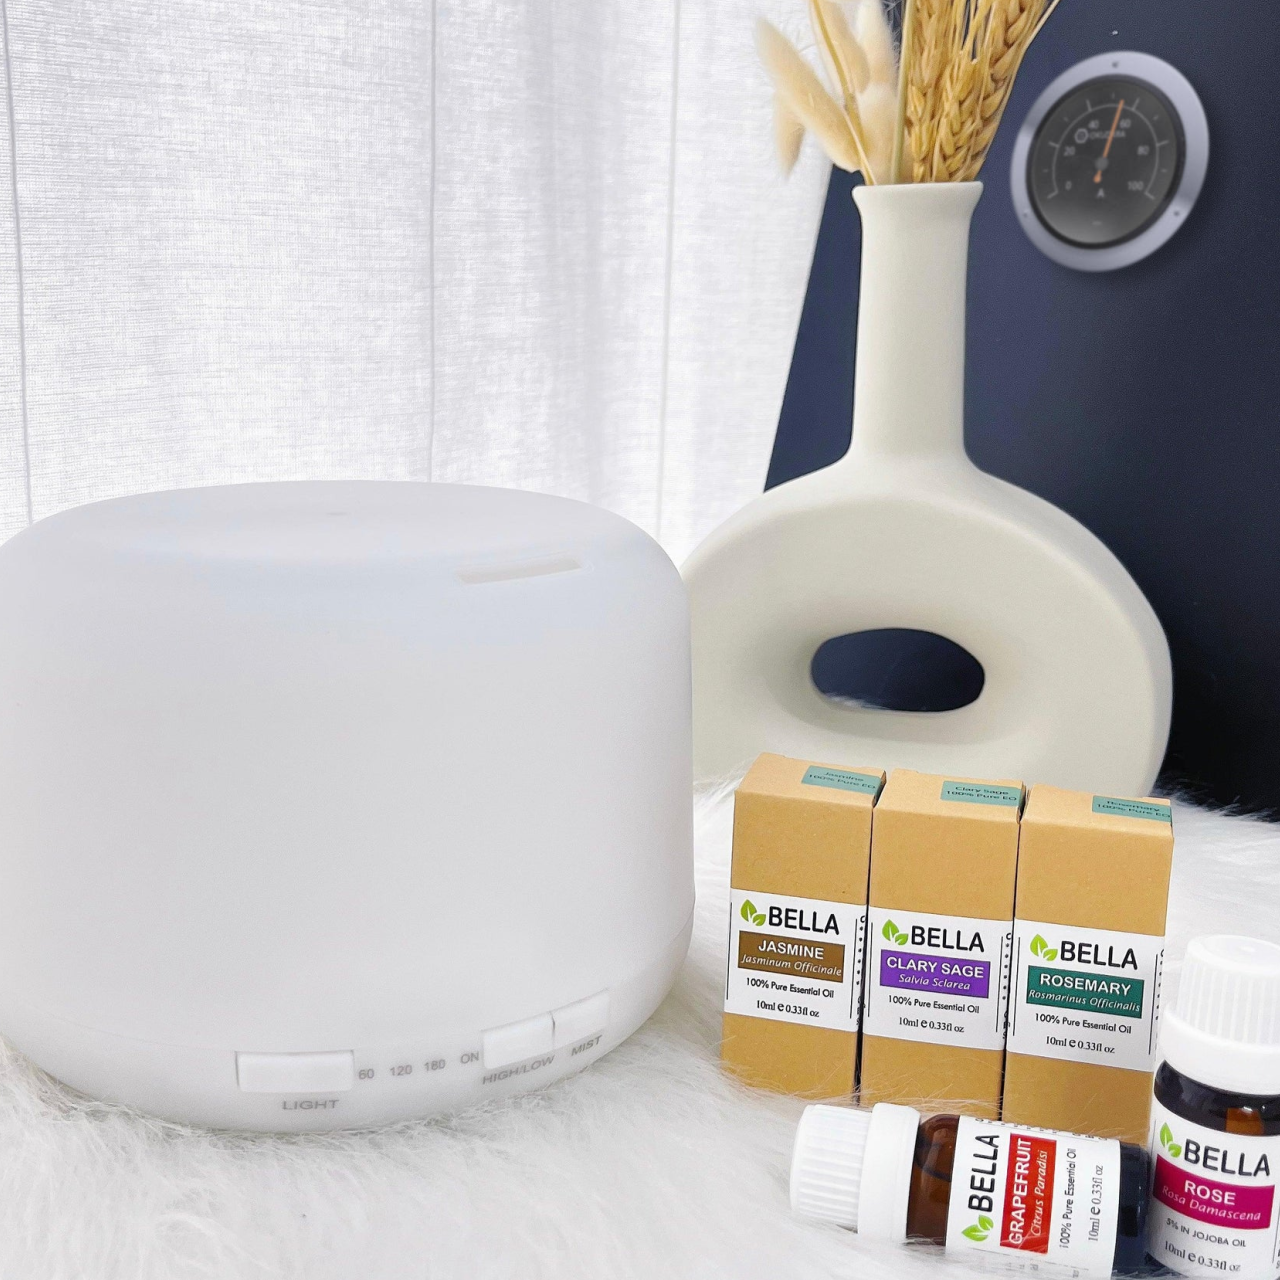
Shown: 55 A
